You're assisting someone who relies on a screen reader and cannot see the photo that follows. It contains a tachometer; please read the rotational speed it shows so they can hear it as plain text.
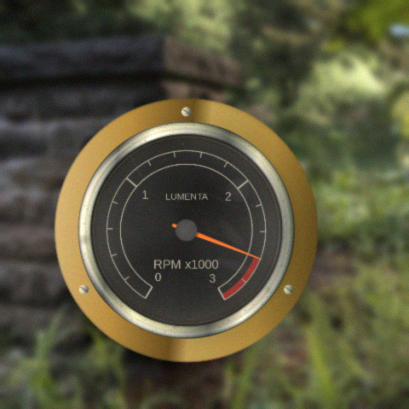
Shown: 2600 rpm
